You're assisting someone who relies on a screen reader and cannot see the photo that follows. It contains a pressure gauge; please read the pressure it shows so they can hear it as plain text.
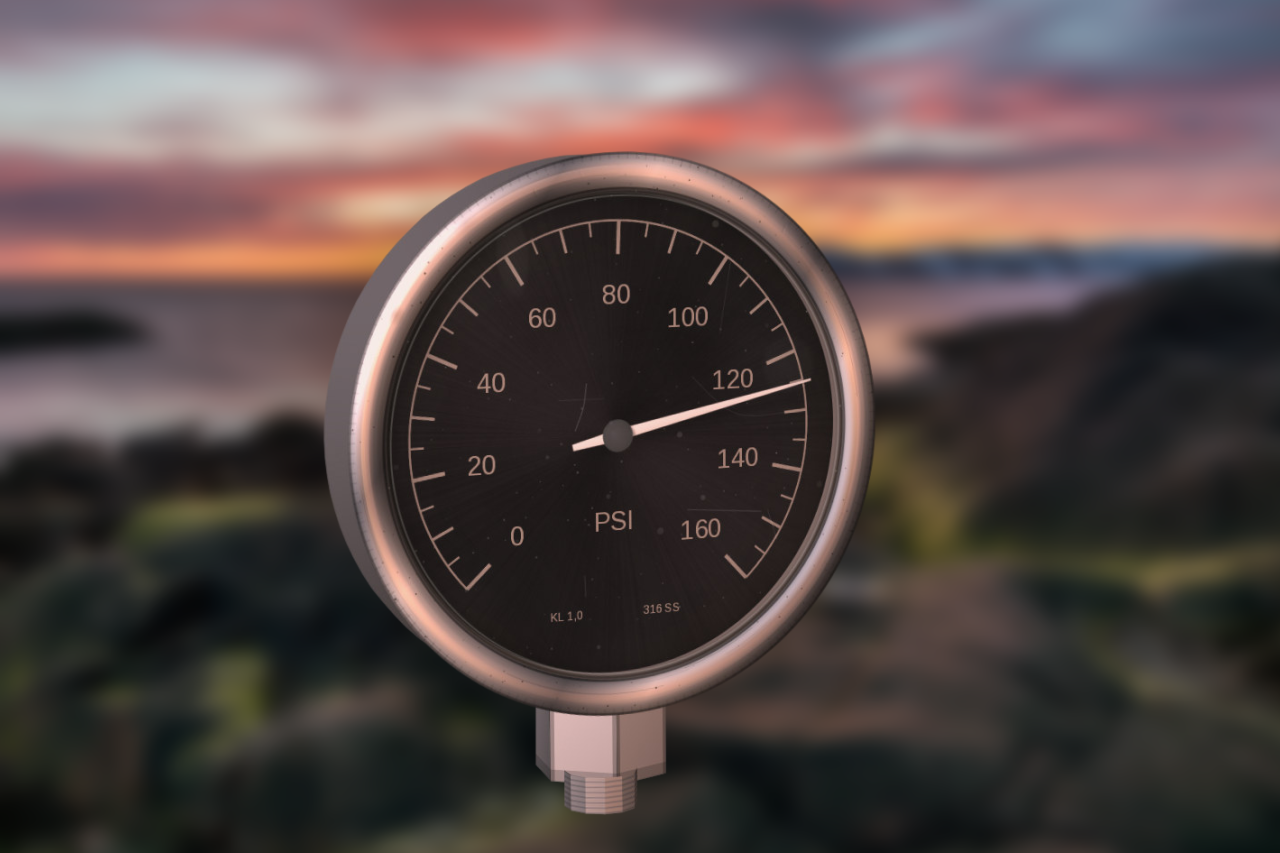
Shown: 125 psi
